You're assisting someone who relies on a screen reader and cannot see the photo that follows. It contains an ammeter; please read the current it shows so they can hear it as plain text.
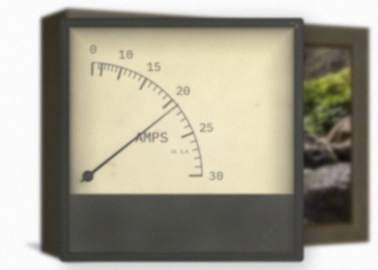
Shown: 21 A
